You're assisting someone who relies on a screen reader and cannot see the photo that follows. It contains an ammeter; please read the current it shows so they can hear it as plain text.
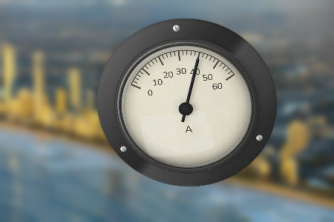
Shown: 40 A
